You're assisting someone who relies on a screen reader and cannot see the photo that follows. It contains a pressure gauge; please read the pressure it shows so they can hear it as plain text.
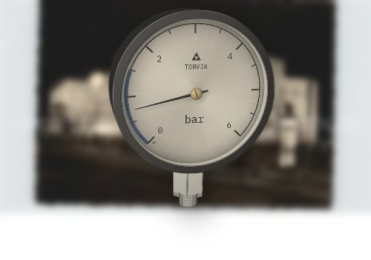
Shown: 0.75 bar
